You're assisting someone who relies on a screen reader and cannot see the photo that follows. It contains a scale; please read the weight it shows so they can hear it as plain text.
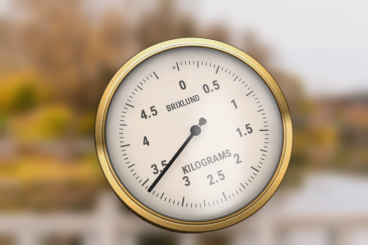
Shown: 3.4 kg
